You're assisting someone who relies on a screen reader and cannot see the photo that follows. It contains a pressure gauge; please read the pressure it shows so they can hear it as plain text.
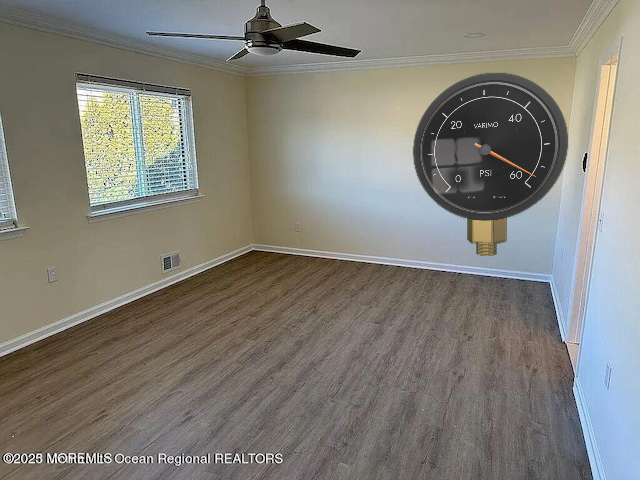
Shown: 57.5 psi
